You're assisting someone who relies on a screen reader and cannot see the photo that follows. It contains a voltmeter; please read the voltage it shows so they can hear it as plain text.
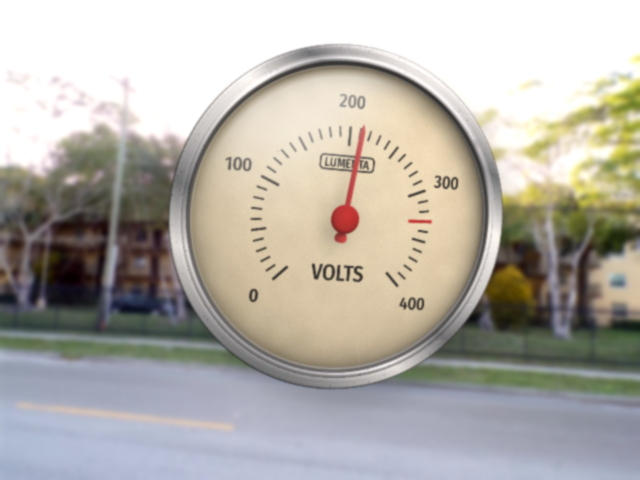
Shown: 210 V
